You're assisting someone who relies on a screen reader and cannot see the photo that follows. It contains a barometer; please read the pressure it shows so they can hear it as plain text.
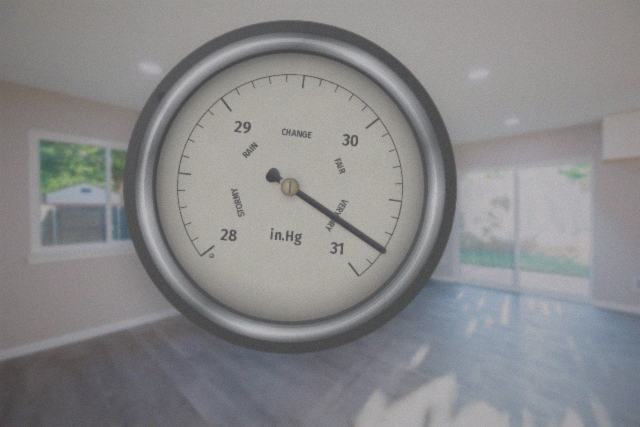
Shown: 30.8 inHg
